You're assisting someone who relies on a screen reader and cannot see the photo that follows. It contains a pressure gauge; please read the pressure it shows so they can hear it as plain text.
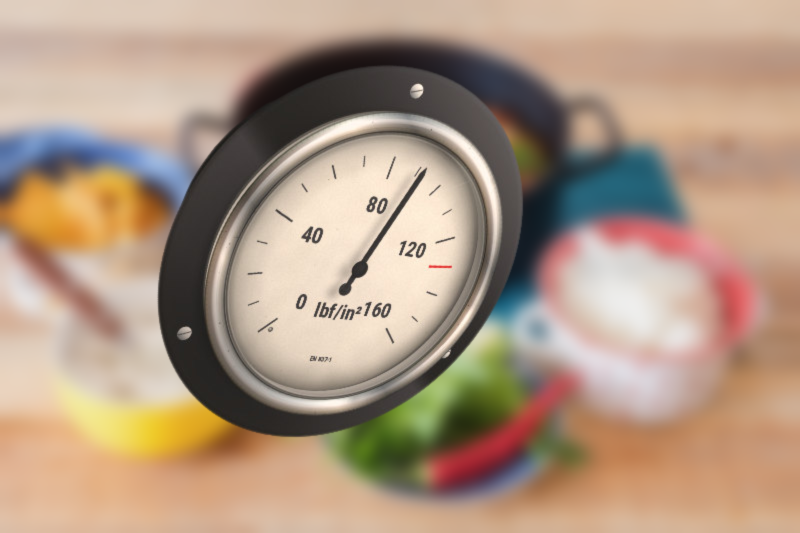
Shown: 90 psi
